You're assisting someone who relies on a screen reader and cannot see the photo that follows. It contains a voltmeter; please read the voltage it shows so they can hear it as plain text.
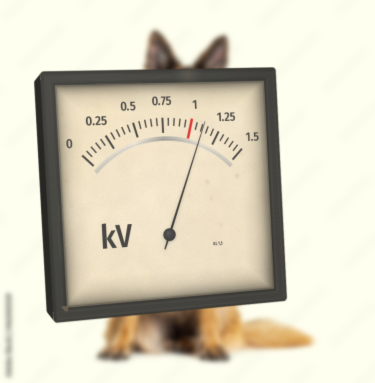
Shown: 1.1 kV
